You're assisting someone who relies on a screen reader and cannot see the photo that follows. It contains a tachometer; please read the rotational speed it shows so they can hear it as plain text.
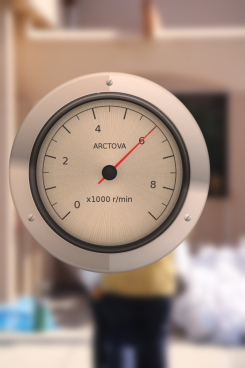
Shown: 6000 rpm
